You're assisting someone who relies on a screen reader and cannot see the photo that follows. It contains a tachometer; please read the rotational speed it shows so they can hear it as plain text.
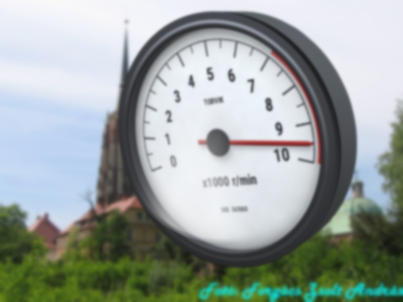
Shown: 9500 rpm
